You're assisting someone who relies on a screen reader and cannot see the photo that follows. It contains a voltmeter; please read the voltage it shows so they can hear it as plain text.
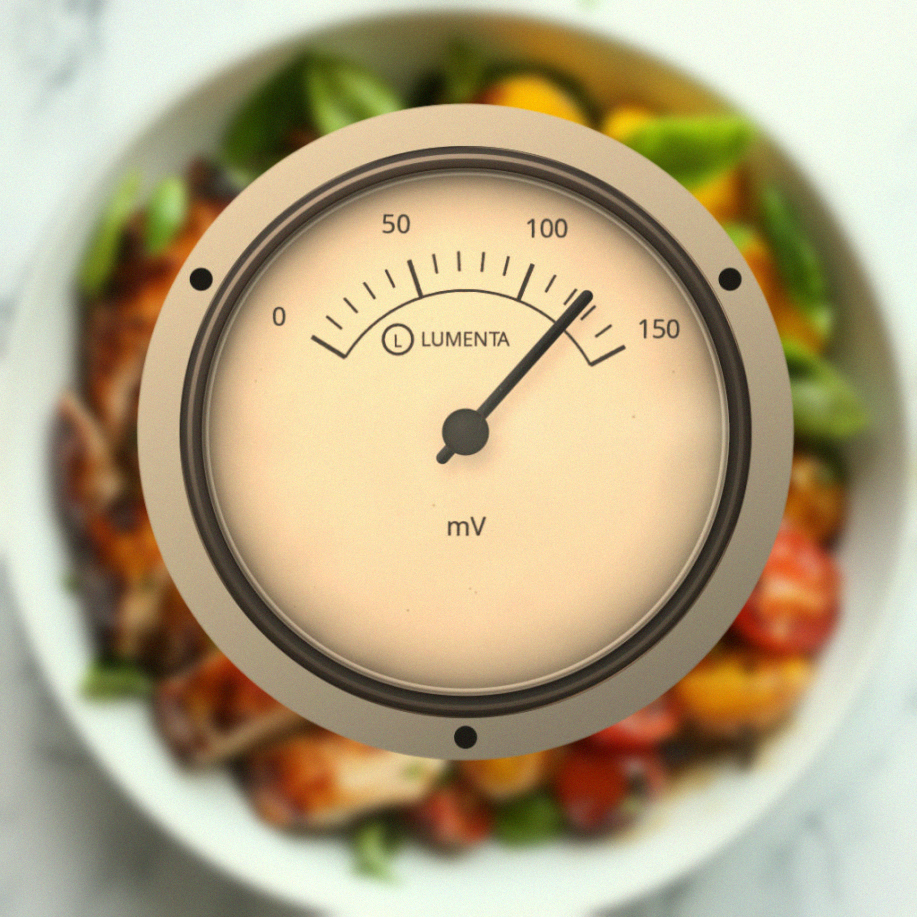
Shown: 125 mV
